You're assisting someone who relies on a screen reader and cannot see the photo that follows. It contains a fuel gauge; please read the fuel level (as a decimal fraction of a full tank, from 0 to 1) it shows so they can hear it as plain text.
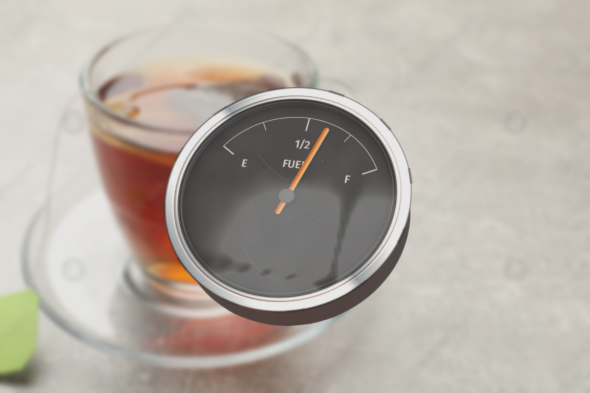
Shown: 0.625
